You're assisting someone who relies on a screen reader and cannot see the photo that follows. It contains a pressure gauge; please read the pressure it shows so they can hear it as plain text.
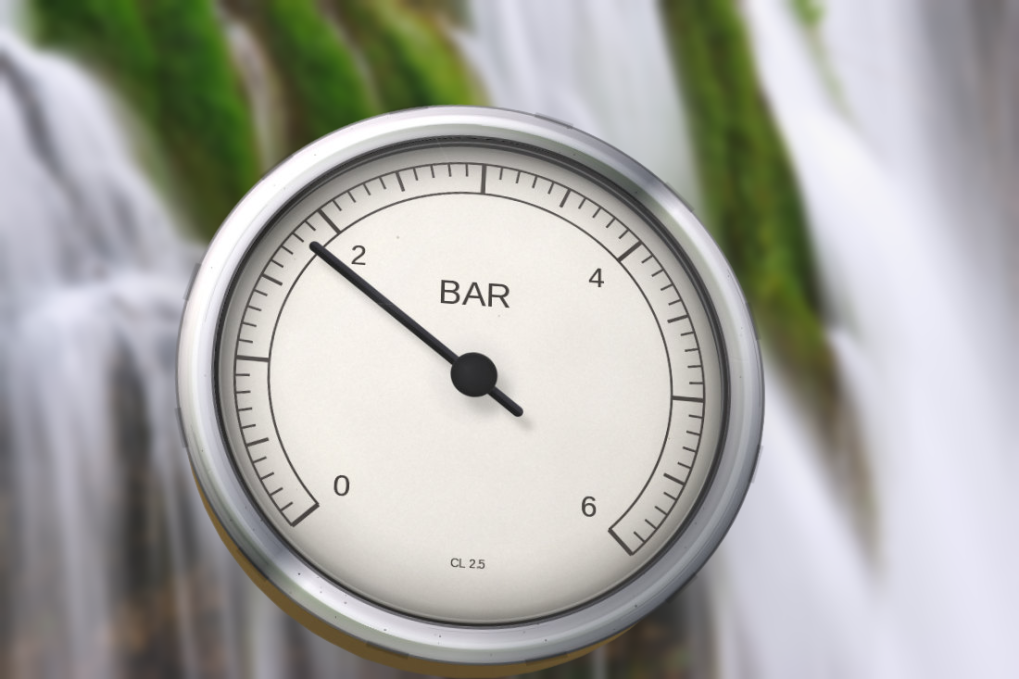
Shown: 1.8 bar
